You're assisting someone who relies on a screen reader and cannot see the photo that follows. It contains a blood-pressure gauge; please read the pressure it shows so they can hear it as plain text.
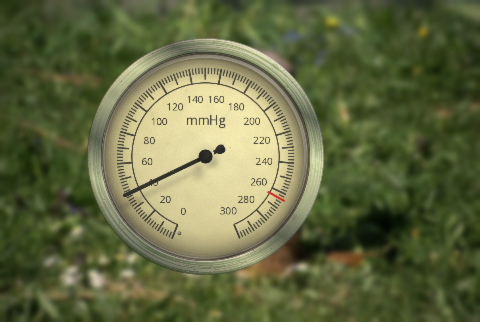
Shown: 40 mmHg
